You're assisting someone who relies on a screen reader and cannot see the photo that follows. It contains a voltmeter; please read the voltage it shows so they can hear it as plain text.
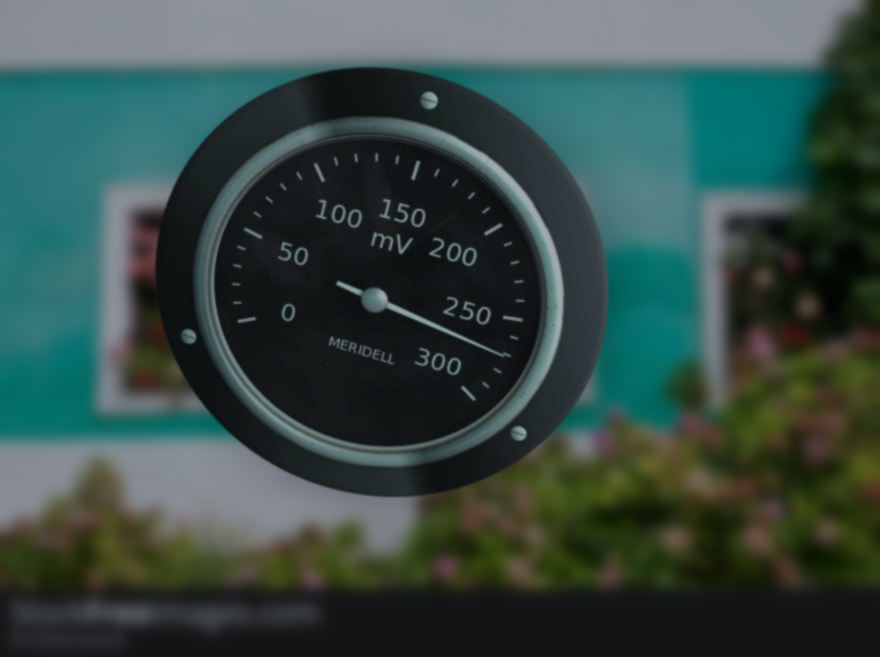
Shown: 270 mV
